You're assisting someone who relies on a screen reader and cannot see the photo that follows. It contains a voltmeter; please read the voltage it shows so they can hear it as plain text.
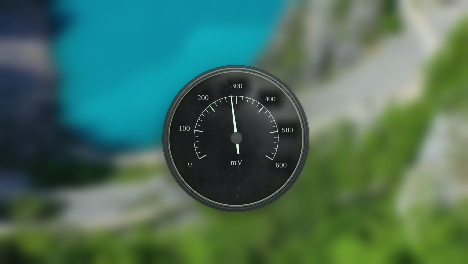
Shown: 280 mV
